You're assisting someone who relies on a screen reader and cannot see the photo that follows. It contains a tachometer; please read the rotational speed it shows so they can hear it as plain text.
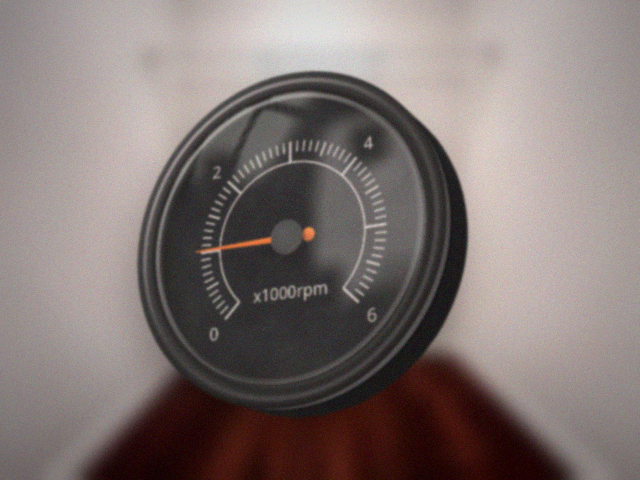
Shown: 1000 rpm
